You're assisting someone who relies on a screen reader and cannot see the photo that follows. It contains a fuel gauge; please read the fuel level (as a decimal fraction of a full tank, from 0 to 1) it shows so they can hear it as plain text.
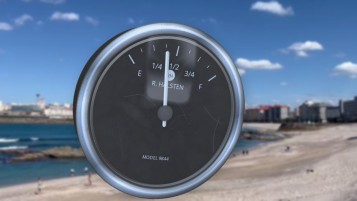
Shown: 0.375
